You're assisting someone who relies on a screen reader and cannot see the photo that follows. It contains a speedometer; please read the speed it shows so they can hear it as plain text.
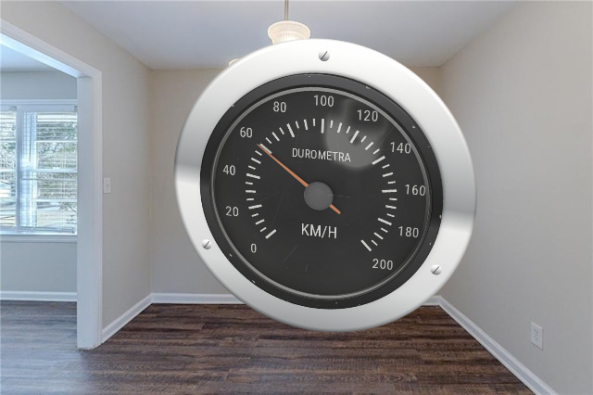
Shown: 60 km/h
